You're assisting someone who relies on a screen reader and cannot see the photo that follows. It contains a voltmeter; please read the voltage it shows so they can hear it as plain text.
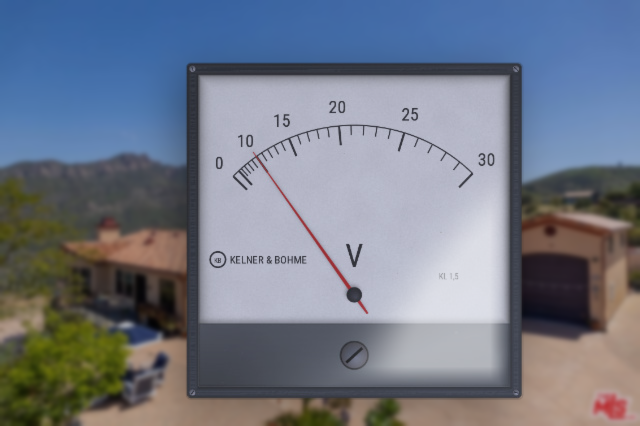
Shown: 10 V
